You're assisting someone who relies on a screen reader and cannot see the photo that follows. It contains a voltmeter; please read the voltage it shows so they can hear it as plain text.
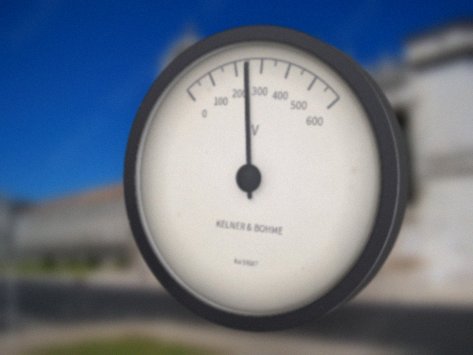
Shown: 250 V
